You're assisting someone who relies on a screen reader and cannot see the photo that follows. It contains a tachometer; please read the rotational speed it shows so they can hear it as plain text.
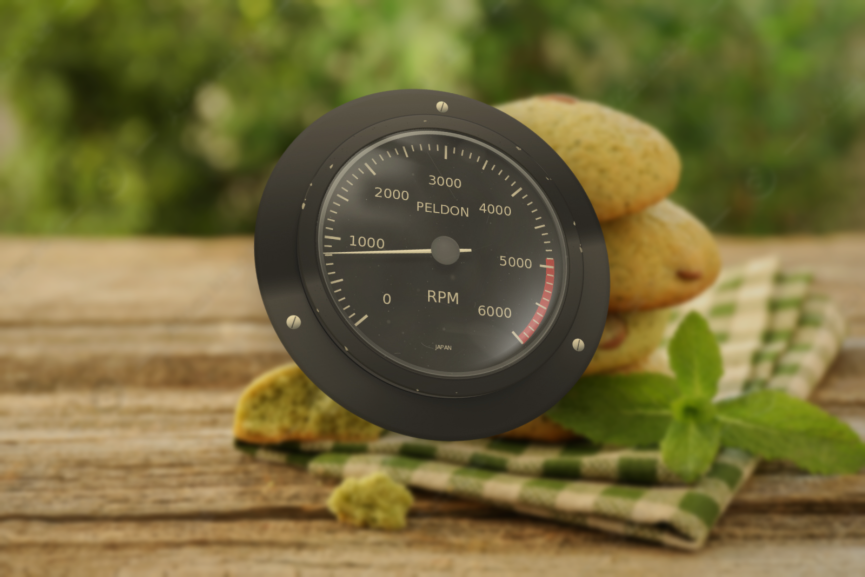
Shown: 800 rpm
